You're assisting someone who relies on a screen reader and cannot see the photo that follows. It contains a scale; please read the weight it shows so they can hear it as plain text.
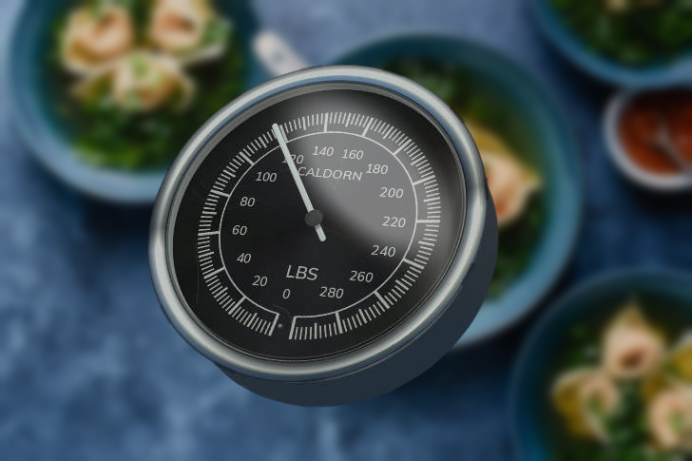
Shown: 118 lb
